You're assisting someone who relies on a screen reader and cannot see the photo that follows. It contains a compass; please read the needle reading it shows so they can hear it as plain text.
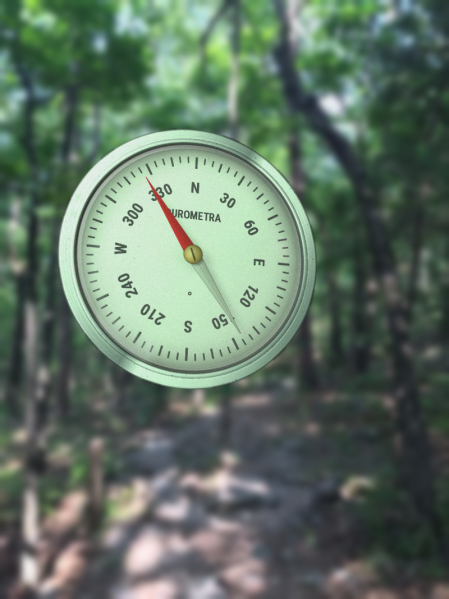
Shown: 325 °
